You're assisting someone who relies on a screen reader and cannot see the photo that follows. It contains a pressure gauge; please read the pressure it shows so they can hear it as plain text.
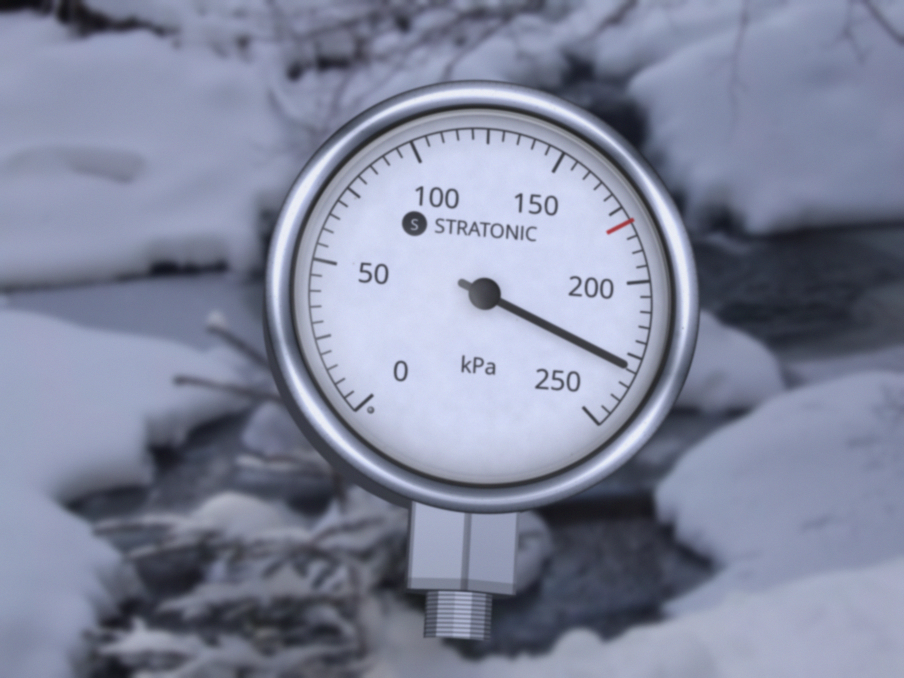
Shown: 230 kPa
